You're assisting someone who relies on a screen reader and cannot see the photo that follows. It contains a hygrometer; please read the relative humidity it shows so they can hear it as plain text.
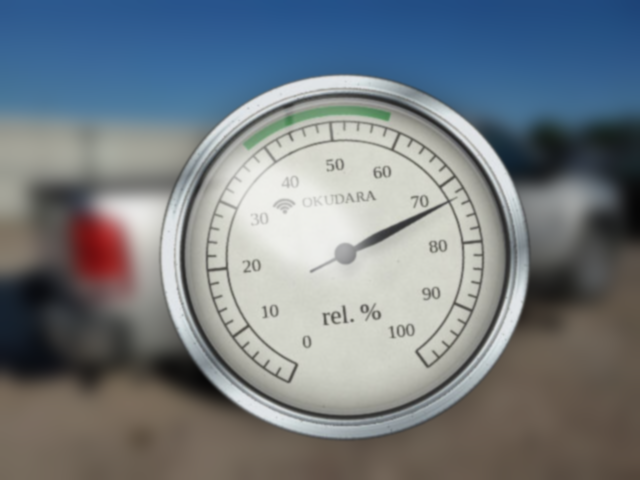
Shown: 73 %
